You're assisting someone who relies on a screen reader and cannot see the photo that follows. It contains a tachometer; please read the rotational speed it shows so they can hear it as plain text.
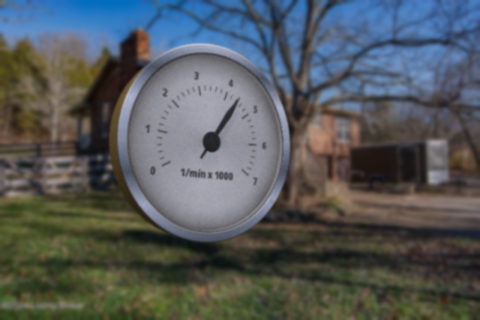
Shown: 4400 rpm
